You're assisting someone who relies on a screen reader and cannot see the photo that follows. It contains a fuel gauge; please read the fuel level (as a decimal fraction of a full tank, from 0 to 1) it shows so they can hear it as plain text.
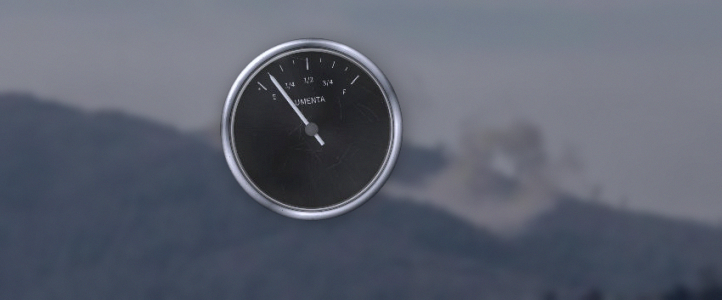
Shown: 0.125
